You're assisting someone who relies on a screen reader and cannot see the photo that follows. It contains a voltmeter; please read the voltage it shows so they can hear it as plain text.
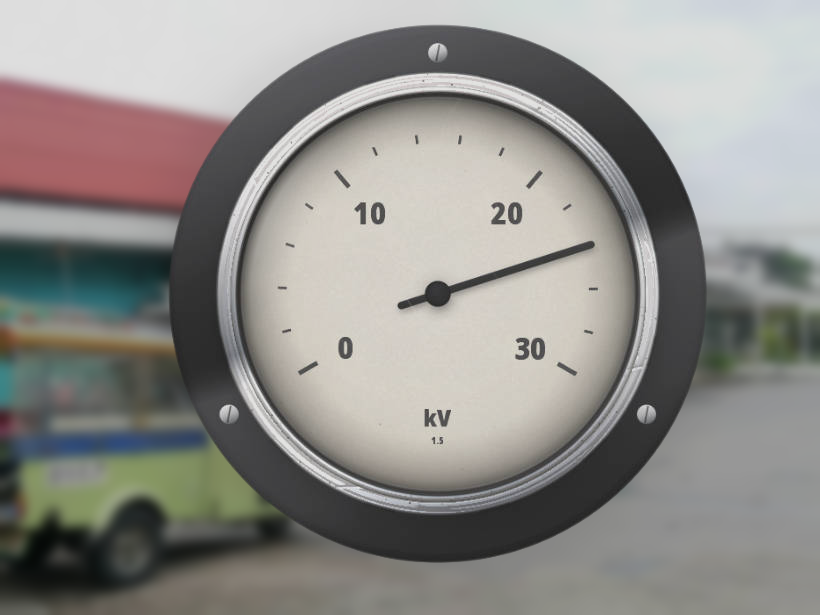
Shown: 24 kV
